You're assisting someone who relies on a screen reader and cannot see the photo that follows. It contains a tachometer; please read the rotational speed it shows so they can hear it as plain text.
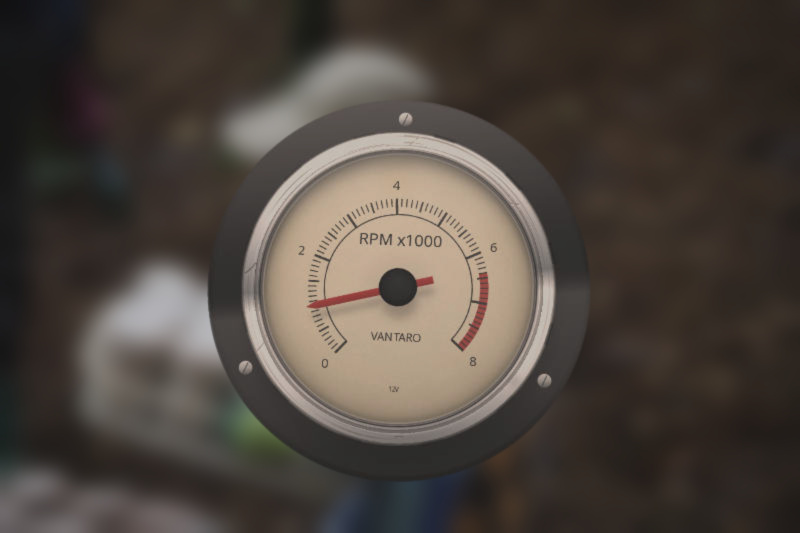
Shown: 1000 rpm
